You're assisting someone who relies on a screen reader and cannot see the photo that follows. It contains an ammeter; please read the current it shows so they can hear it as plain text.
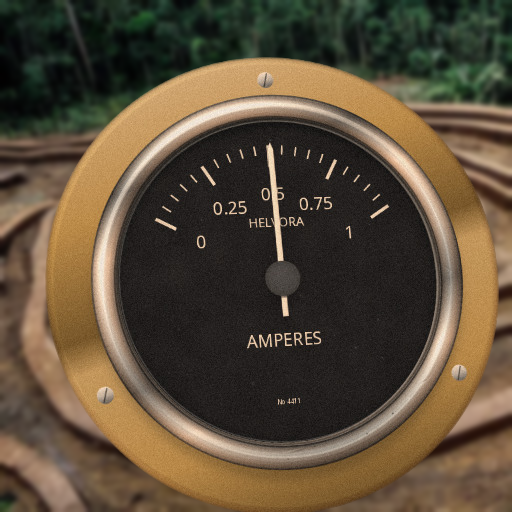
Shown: 0.5 A
